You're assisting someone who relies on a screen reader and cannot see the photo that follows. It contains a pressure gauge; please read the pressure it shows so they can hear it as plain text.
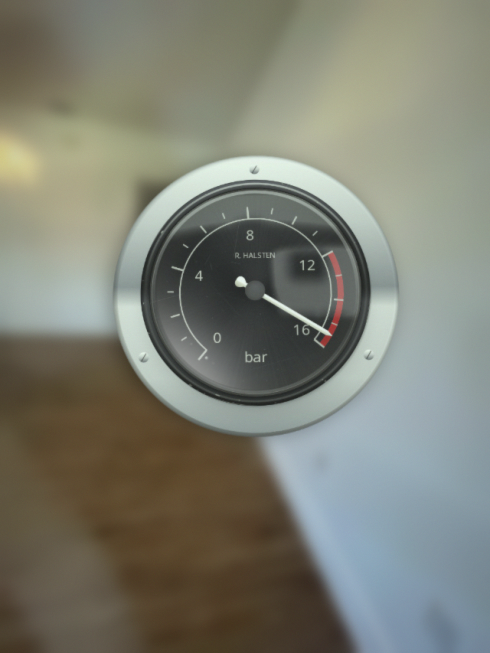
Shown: 15.5 bar
